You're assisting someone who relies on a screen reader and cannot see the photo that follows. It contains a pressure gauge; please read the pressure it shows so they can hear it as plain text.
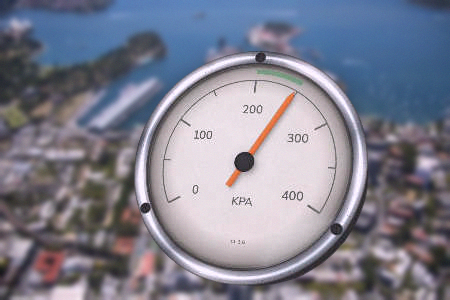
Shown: 250 kPa
